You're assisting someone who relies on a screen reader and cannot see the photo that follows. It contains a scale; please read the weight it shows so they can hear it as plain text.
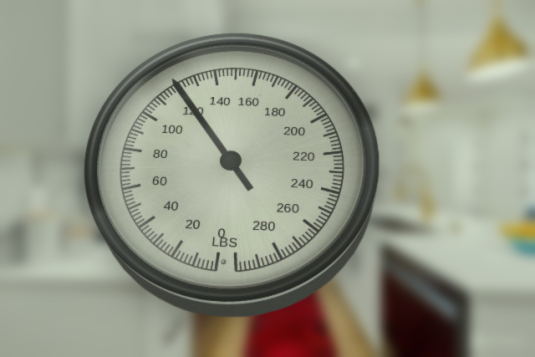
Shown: 120 lb
